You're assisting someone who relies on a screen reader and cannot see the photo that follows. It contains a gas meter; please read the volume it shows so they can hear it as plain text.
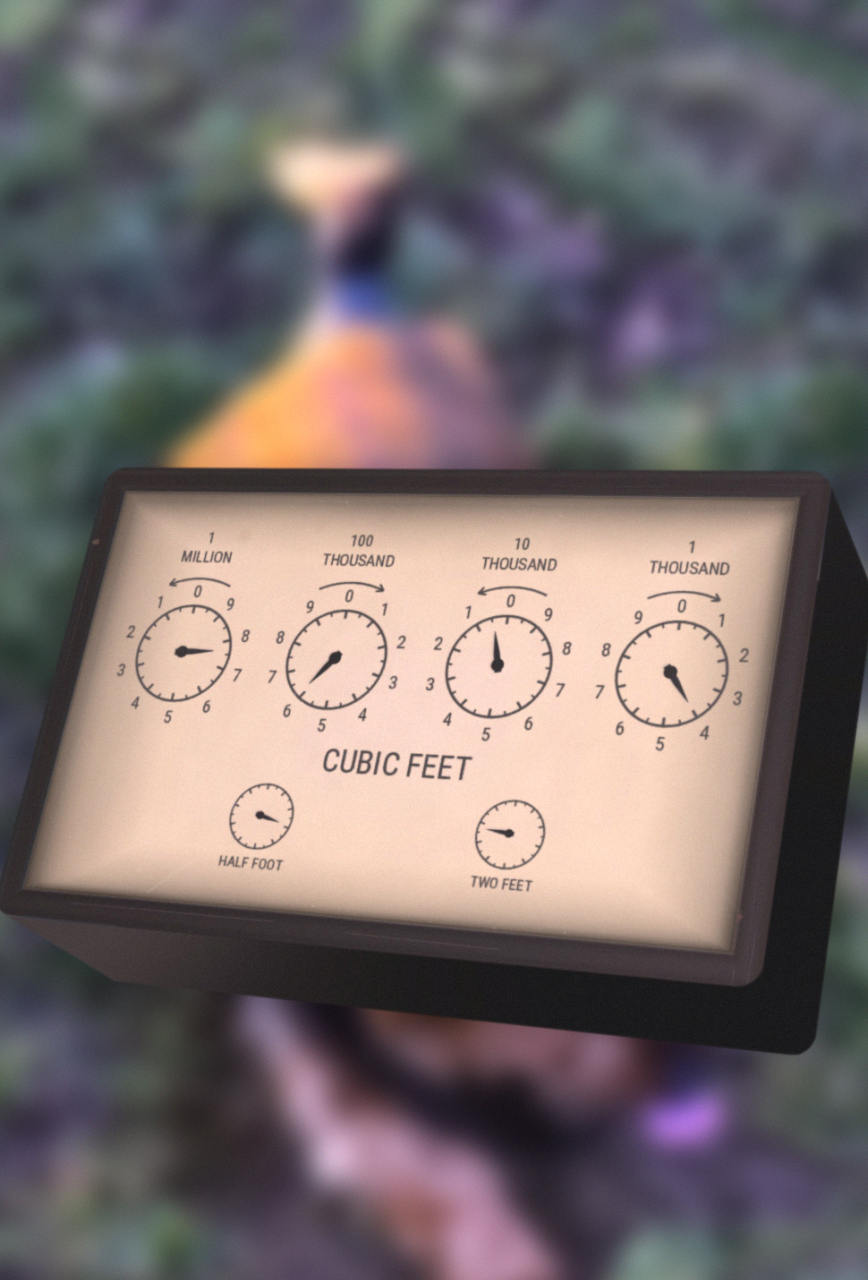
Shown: 760400 ft³
